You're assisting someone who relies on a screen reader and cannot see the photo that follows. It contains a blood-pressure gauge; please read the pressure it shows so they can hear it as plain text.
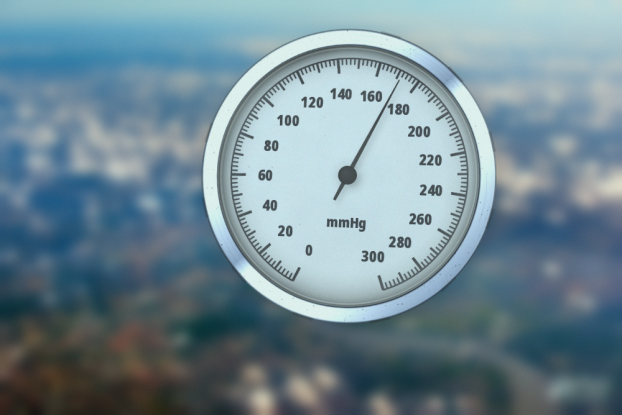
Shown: 172 mmHg
